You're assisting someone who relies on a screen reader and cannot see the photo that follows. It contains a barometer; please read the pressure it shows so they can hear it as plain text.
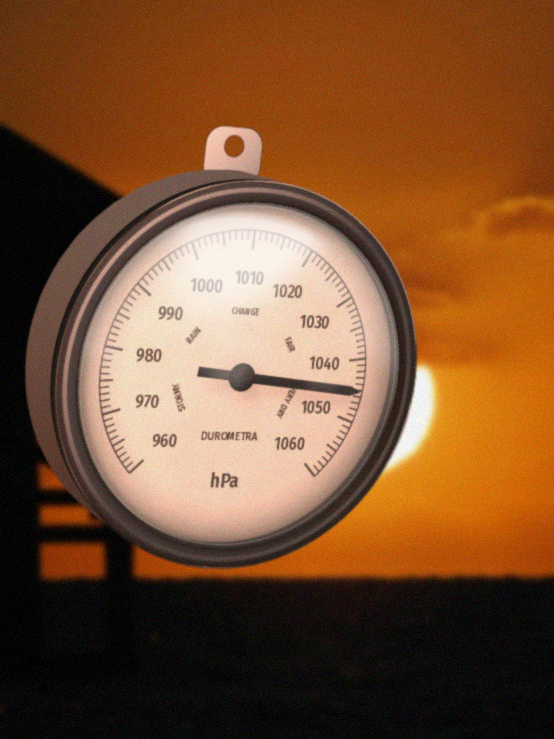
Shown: 1045 hPa
